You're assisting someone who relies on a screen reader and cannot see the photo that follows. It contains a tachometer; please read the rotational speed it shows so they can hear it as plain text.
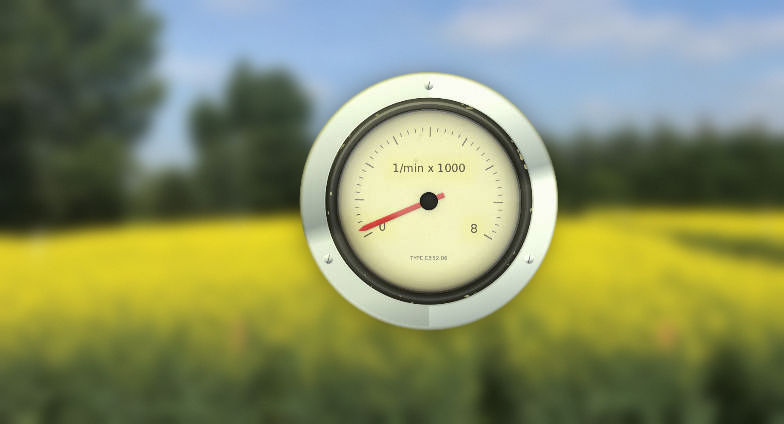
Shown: 200 rpm
